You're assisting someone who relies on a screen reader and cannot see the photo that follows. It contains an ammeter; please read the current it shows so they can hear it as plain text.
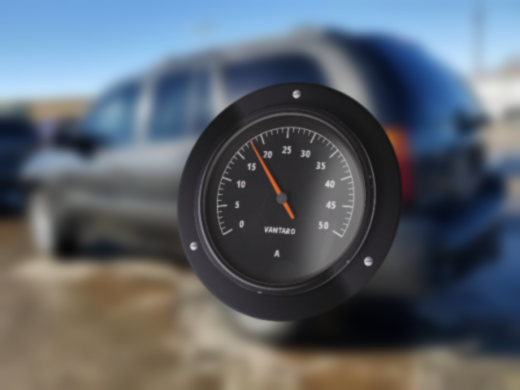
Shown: 18 A
